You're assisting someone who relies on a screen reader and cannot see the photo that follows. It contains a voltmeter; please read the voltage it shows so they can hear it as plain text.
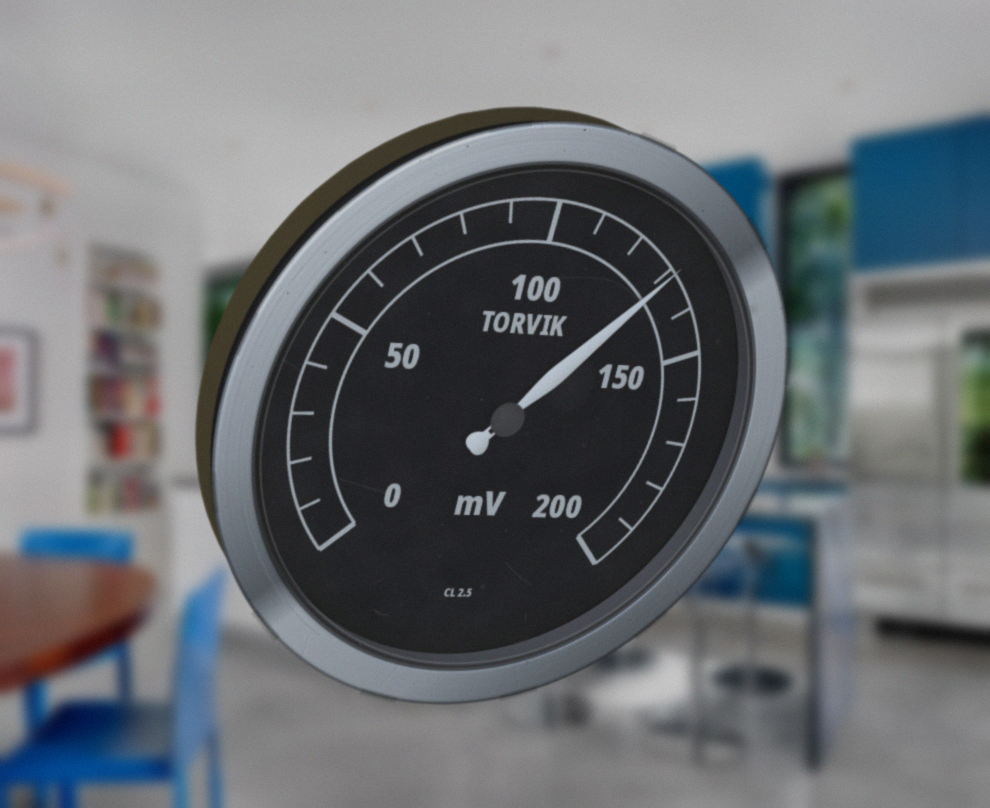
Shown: 130 mV
